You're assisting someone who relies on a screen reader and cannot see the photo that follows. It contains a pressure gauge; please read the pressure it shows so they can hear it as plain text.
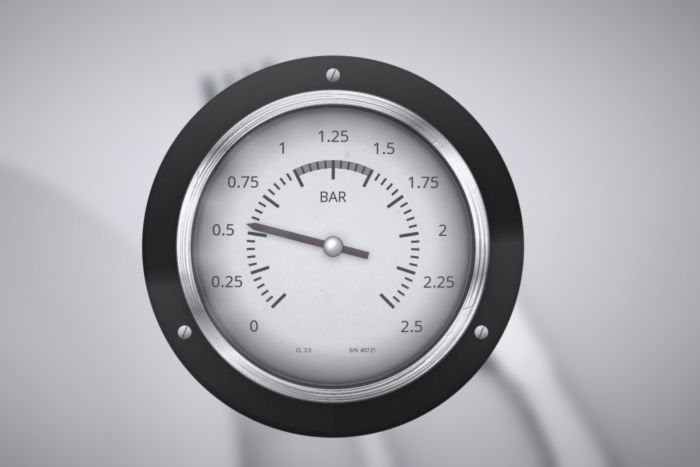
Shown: 0.55 bar
